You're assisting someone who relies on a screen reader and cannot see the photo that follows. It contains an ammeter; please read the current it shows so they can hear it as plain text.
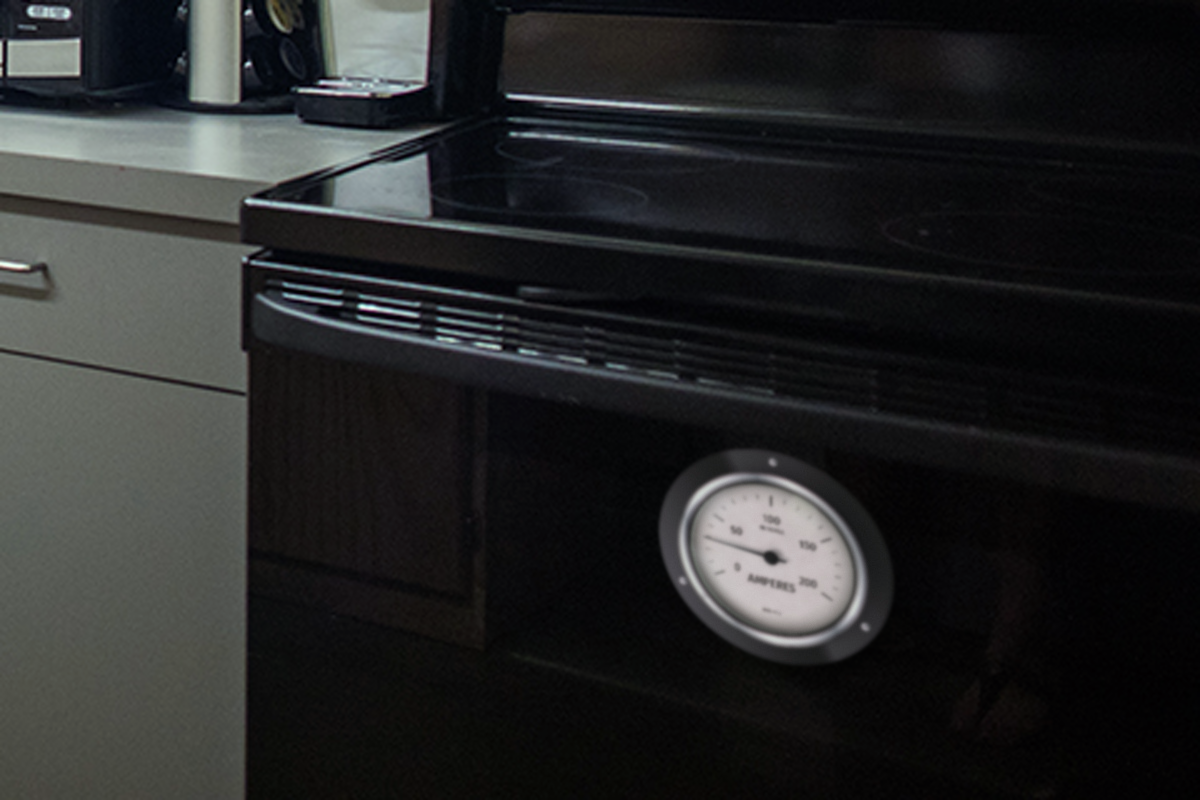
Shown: 30 A
